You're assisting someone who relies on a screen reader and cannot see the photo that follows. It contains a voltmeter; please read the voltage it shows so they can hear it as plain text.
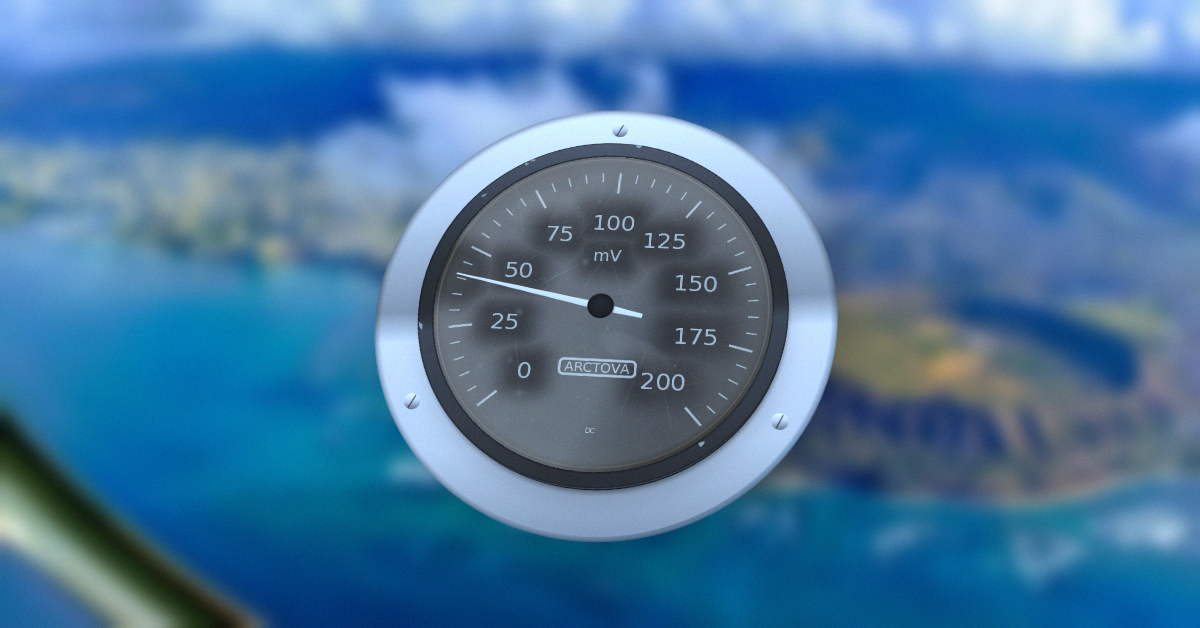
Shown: 40 mV
